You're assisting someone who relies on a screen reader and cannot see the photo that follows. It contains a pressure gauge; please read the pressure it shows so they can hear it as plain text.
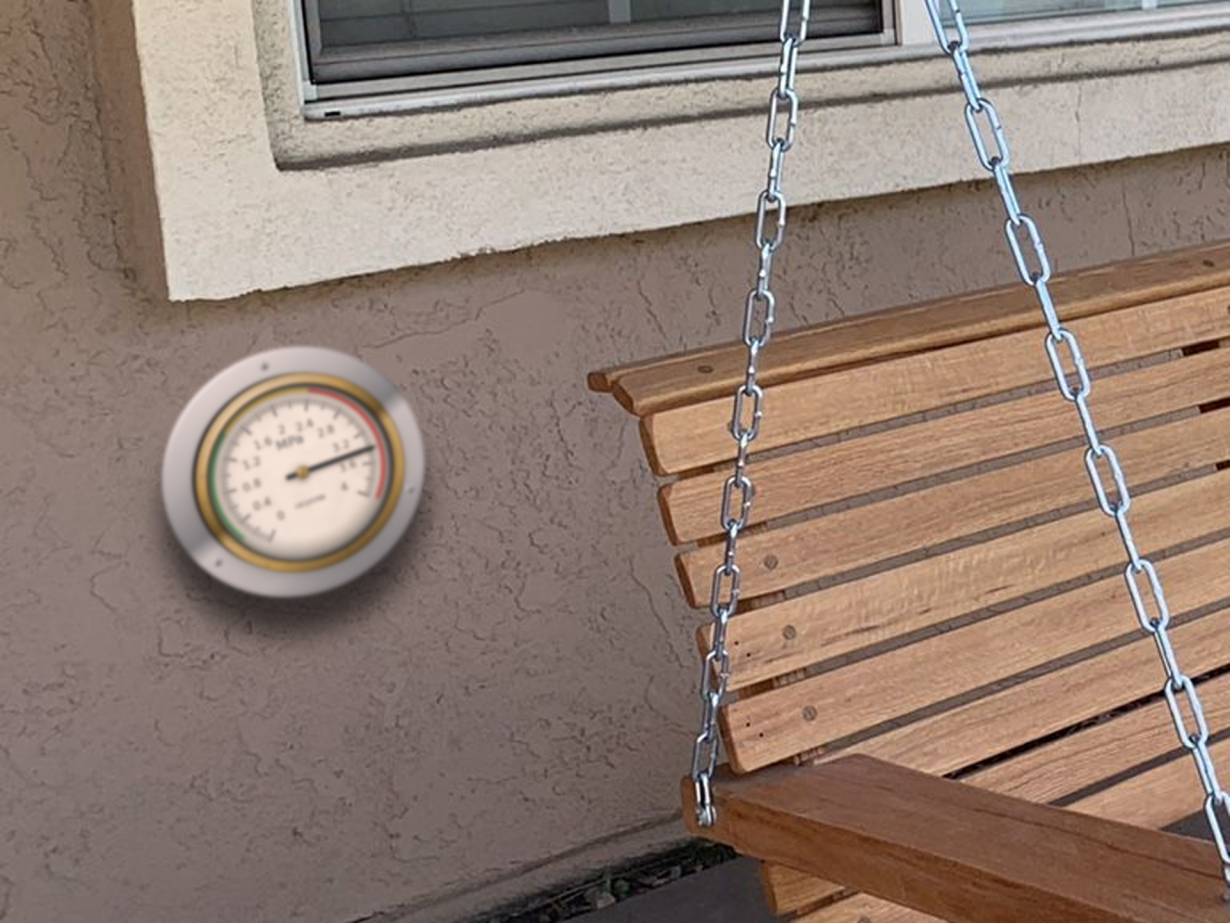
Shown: 3.4 MPa
